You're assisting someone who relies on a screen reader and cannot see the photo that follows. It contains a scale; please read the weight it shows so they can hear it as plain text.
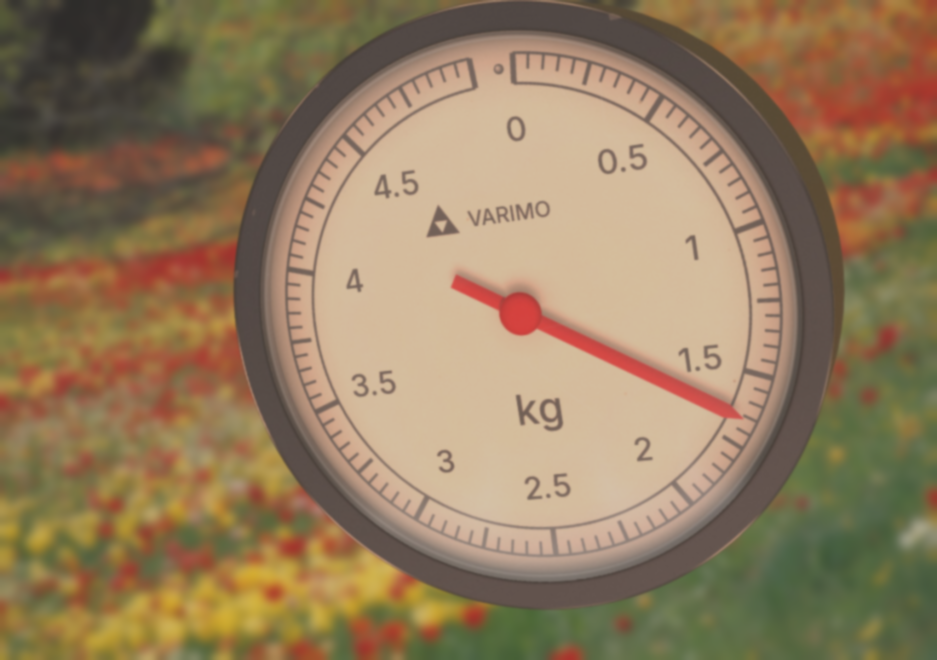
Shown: 1.65 kg
